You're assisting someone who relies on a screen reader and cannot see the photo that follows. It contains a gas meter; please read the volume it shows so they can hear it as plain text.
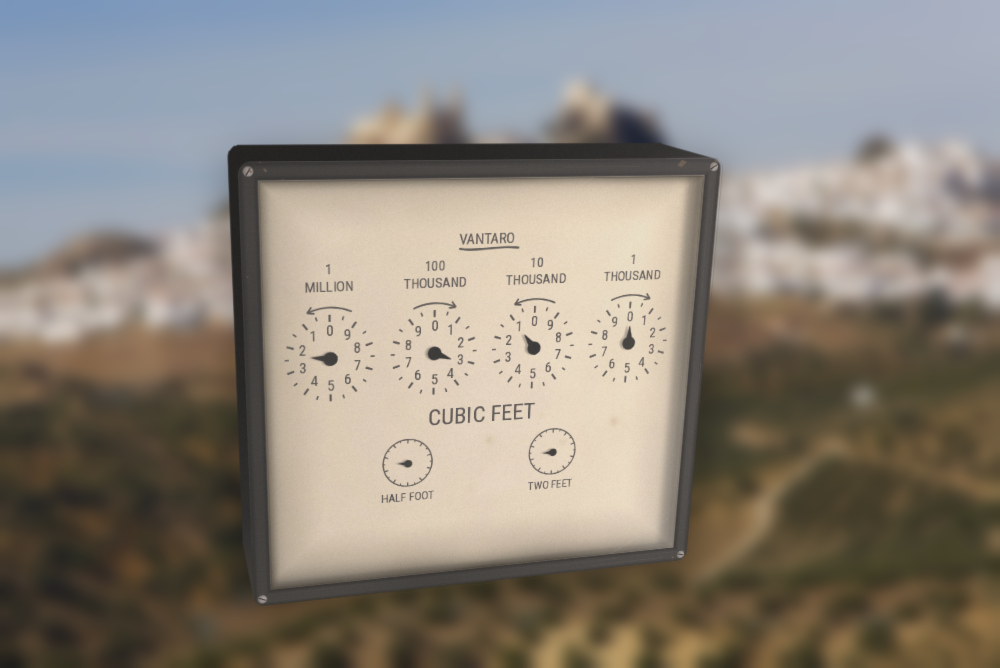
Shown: 231000 ft³
